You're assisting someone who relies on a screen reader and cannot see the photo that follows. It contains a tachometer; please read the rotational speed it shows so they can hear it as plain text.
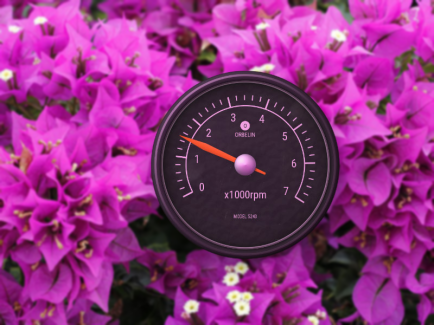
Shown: 1500 rpm
